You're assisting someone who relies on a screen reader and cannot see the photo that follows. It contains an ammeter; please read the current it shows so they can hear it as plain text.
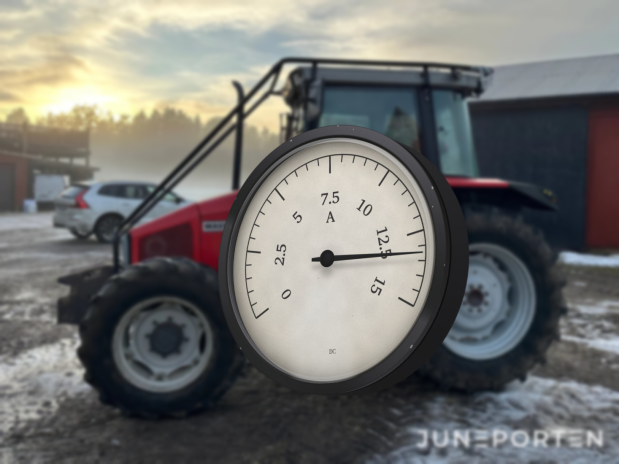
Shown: 13.25 A
